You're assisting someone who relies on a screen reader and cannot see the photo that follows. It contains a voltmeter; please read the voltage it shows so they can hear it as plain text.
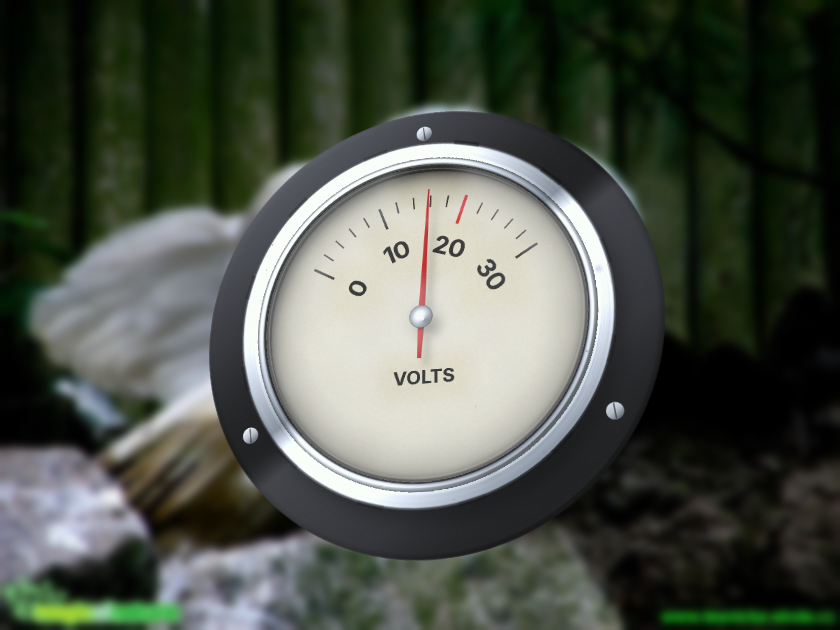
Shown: 16 V
